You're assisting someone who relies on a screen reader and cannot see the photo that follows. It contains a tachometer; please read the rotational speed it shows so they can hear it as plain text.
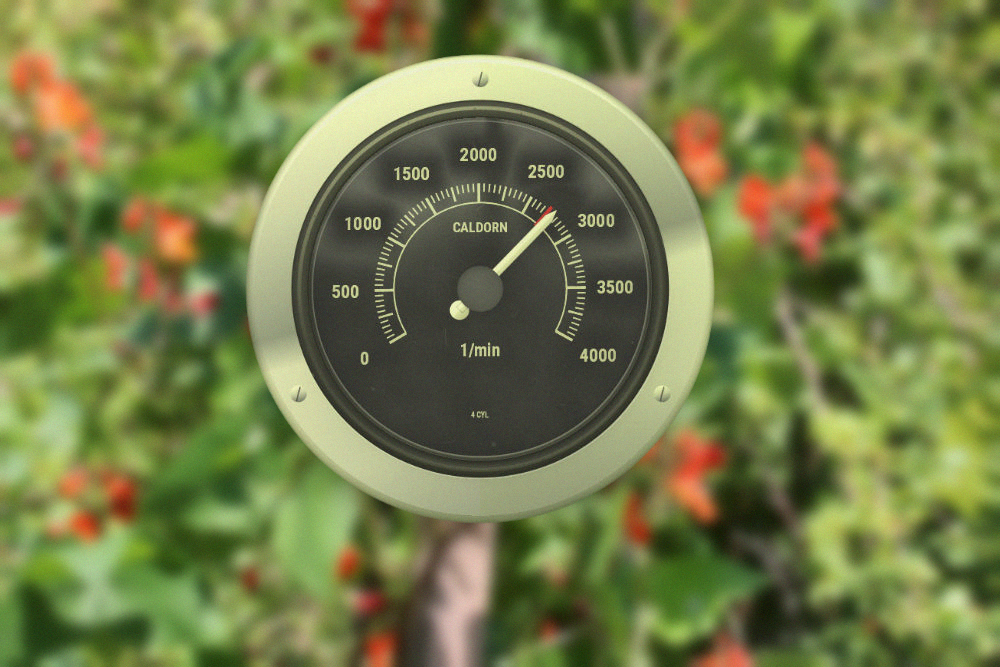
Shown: 2750 rpm
